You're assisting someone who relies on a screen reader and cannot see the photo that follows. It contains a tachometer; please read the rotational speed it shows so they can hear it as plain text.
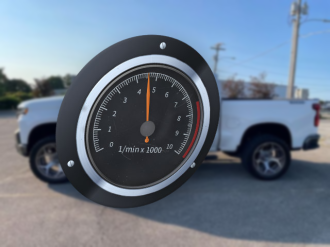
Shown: 4500 rpm
